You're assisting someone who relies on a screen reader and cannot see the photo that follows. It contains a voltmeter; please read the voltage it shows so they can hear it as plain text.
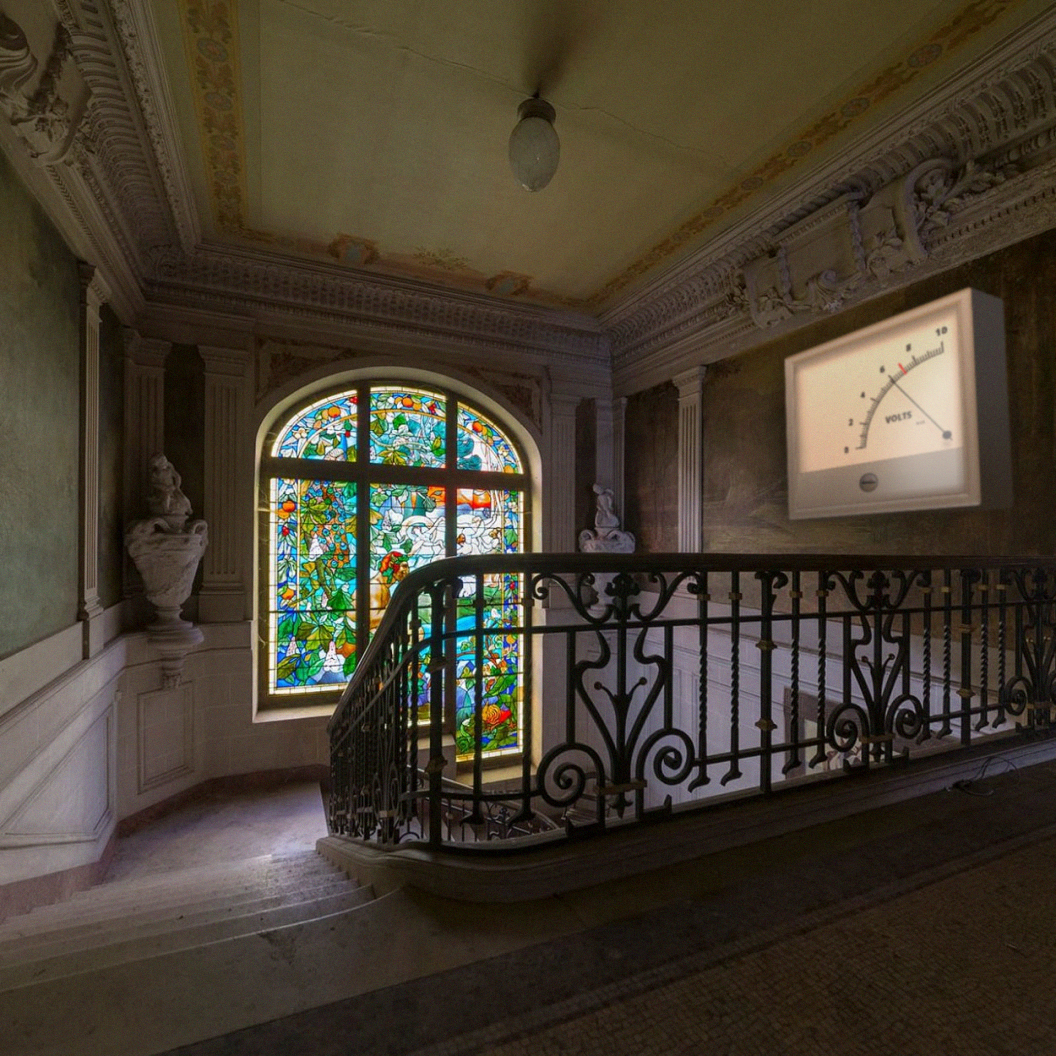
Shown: 6 V
